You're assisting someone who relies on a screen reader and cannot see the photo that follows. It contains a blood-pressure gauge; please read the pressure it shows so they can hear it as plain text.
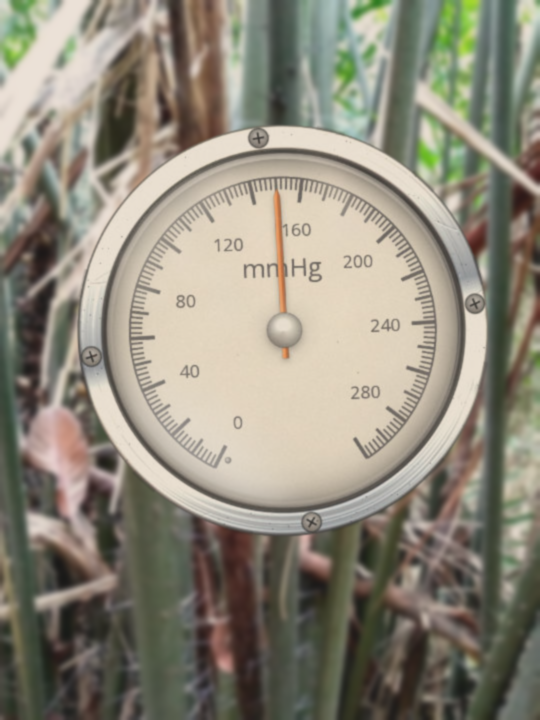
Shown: 150 mmHg
